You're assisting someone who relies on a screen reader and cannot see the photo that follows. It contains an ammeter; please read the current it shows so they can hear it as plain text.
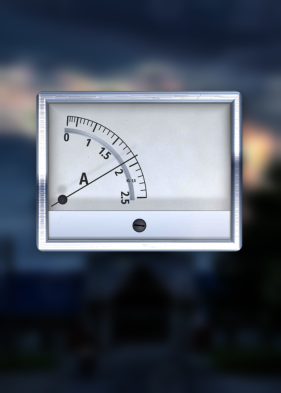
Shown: 1.9 A
